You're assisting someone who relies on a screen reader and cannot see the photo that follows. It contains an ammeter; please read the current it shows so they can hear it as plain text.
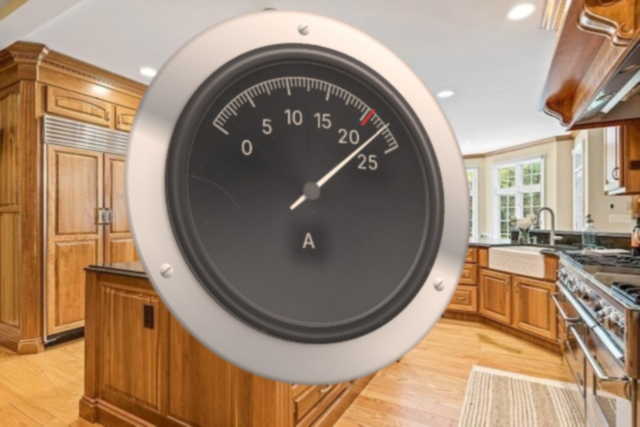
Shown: 22.5 A
